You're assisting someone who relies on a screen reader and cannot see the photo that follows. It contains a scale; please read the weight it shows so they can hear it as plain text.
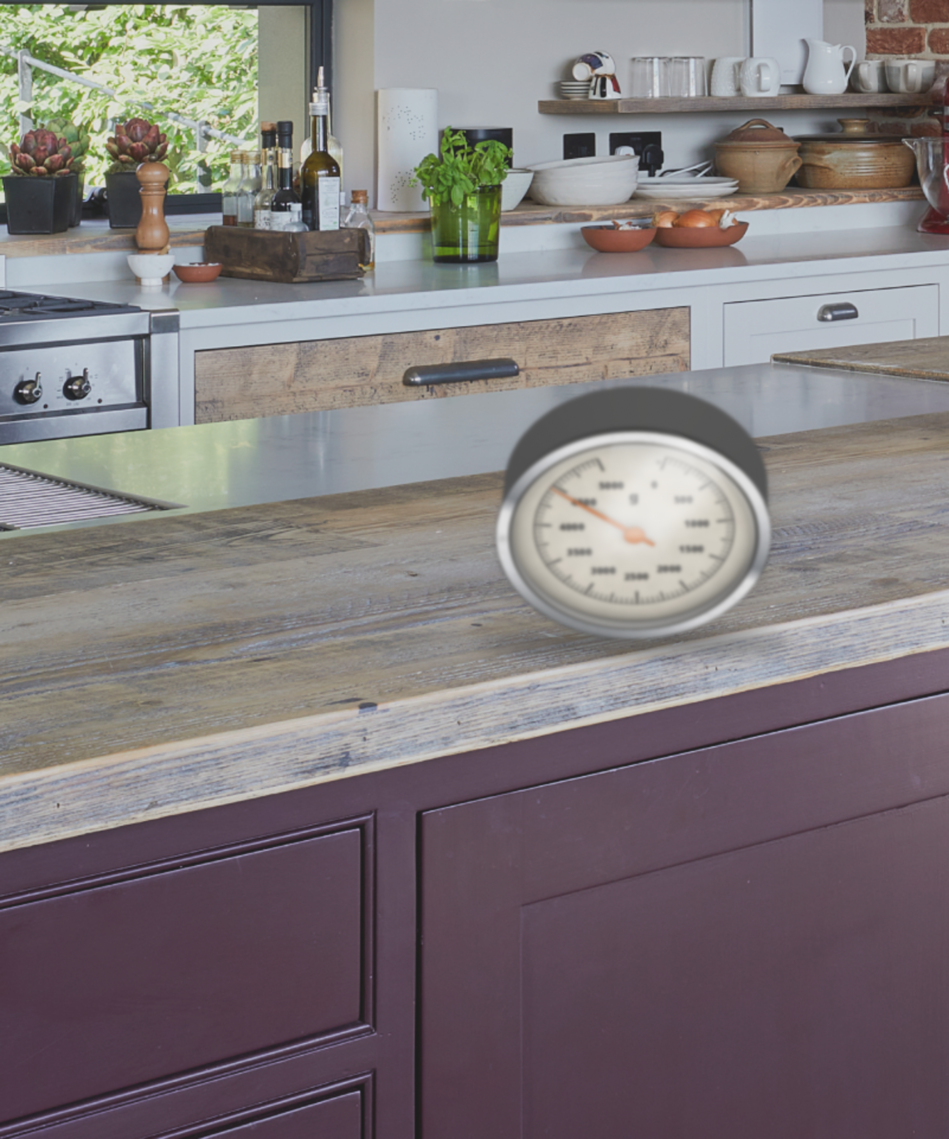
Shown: 4500 g
